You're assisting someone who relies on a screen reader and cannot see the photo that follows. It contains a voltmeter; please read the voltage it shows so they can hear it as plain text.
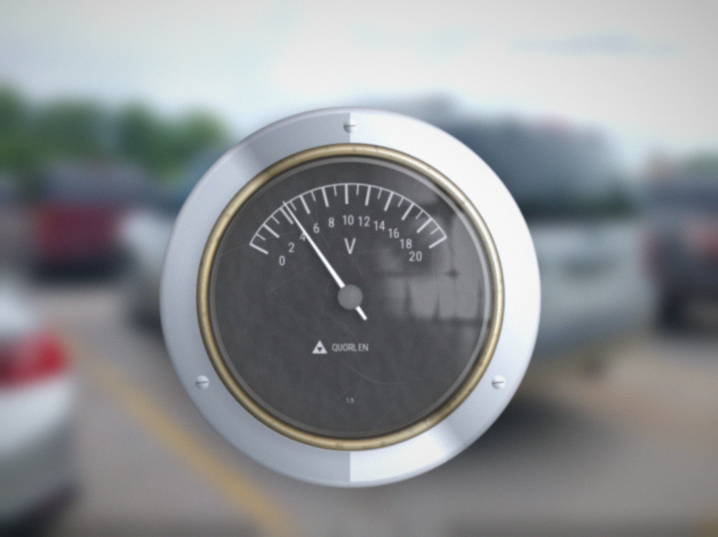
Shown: 4.5 V
